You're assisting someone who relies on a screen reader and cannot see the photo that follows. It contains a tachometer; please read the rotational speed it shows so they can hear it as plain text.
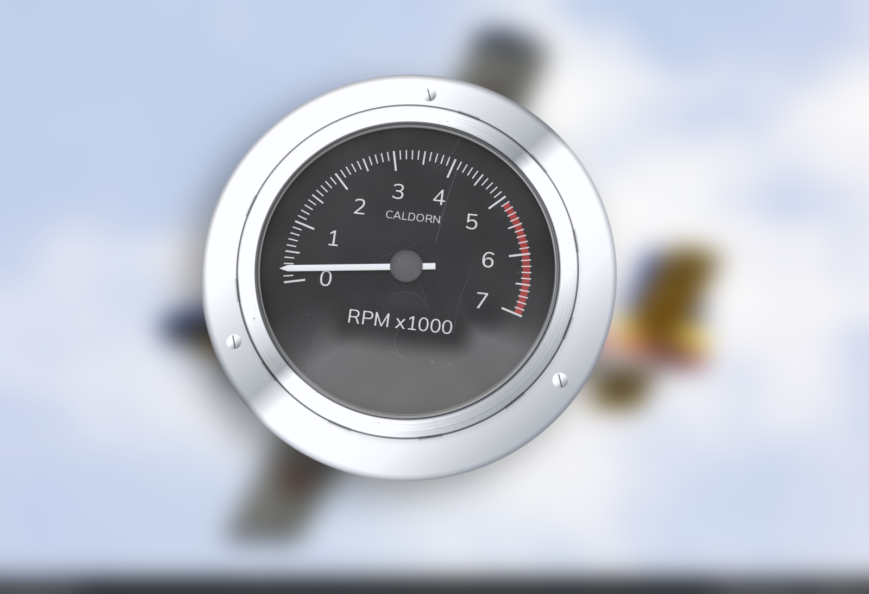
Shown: 200 rpm
